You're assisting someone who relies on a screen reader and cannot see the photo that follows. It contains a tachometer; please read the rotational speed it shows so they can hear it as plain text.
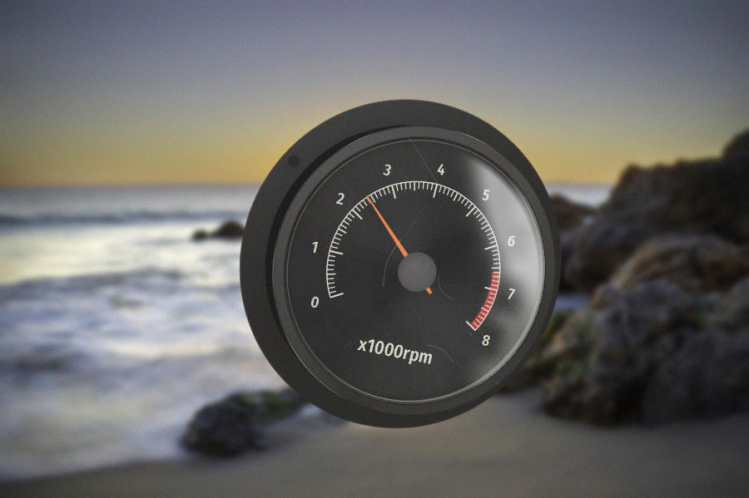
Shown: 2400 rpm
